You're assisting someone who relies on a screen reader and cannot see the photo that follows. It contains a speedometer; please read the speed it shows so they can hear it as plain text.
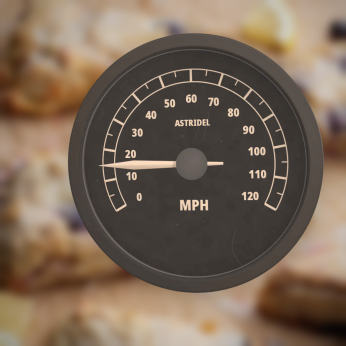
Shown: 15 mph
